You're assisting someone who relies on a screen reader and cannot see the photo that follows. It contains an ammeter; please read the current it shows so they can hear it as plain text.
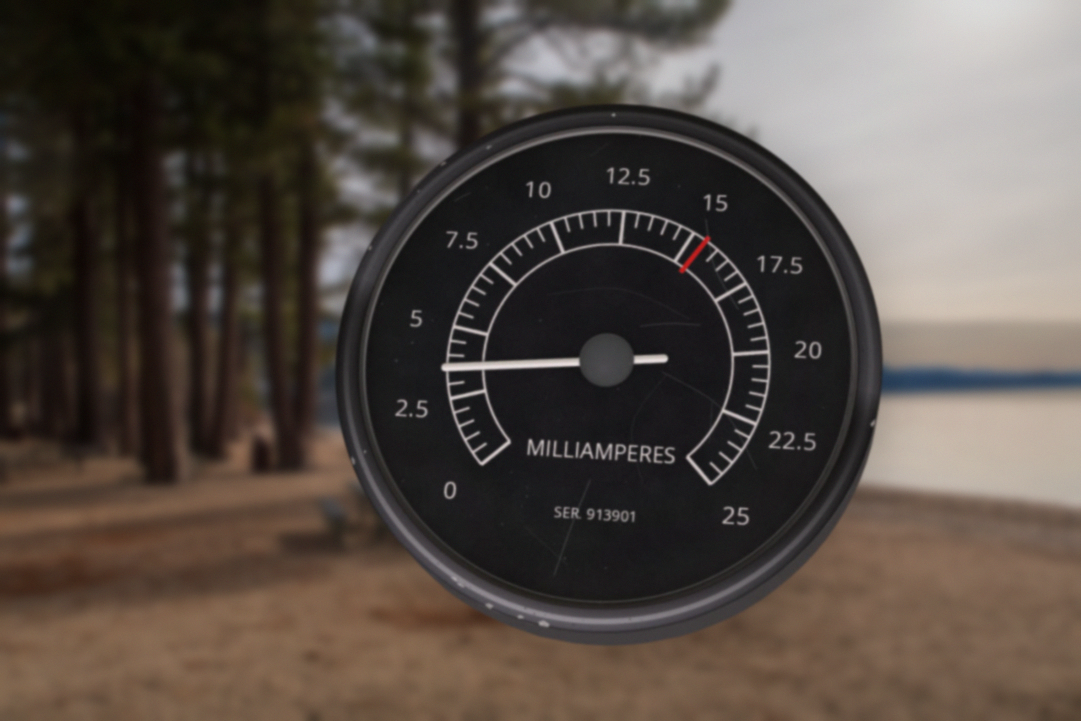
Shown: 3.5 mA
